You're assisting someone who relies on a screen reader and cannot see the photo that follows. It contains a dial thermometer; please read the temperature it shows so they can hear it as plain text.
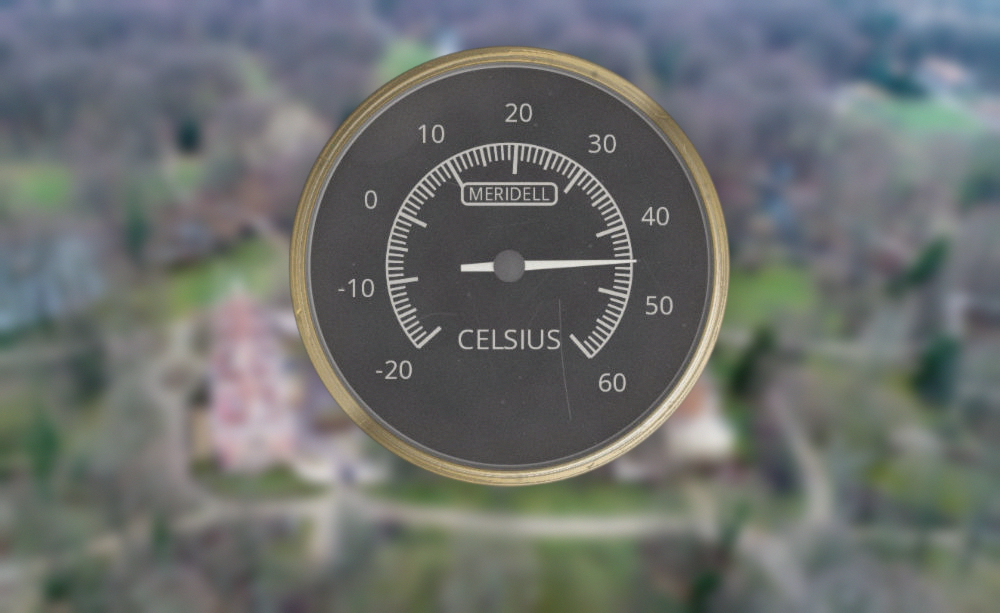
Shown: 45 °C
